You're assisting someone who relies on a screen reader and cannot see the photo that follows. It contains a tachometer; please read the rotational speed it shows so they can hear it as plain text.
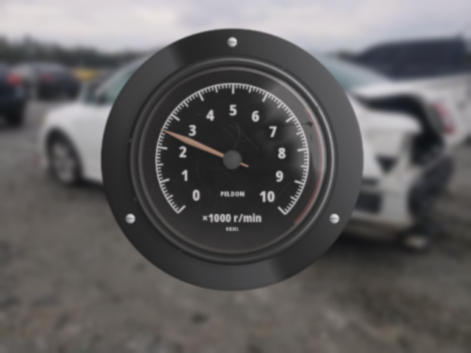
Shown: 2500 rpm
